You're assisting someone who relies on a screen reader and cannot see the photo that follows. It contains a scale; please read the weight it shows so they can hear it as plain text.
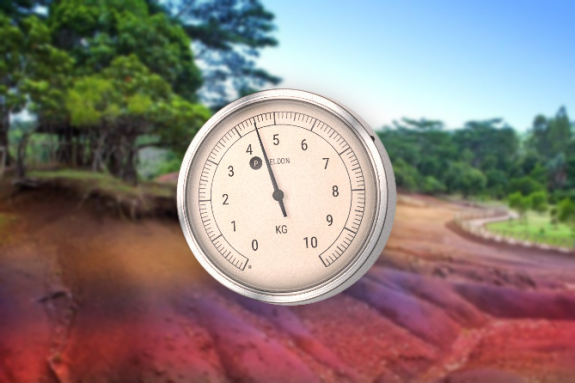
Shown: 4.5 kg
